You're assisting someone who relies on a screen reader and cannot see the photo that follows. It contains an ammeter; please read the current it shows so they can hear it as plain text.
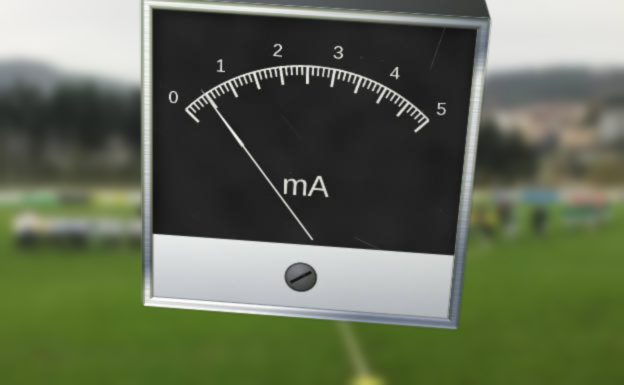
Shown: 0.5 mA
